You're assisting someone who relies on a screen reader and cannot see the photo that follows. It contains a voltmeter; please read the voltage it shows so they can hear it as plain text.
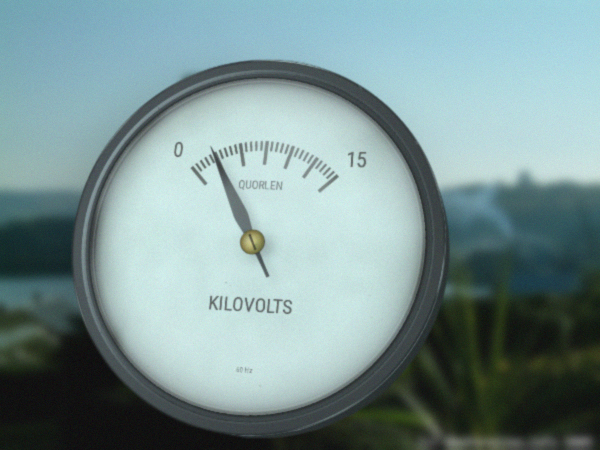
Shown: 2.5 kV
